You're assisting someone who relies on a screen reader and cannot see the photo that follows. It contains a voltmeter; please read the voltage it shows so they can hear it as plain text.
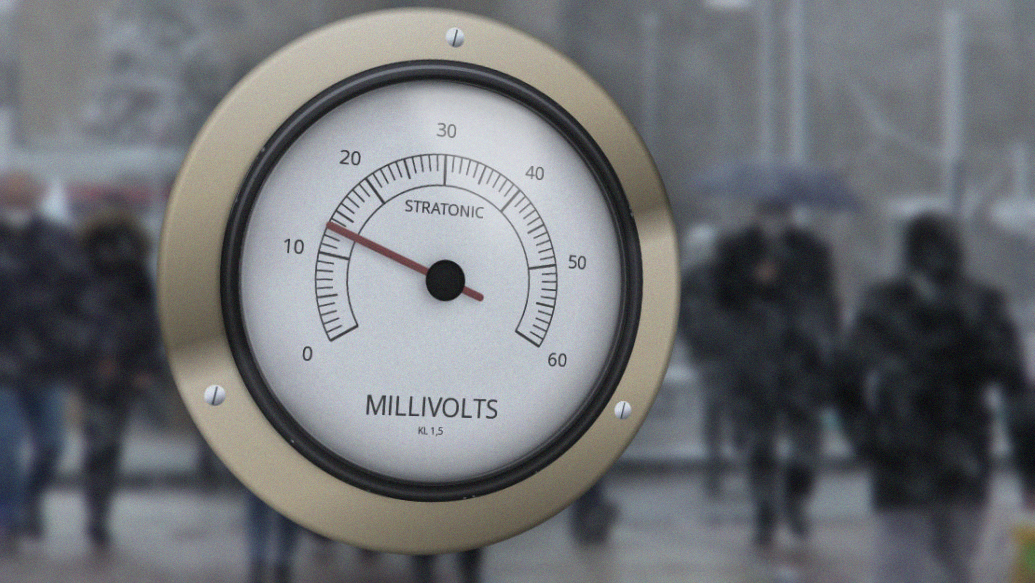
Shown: 13 mV
